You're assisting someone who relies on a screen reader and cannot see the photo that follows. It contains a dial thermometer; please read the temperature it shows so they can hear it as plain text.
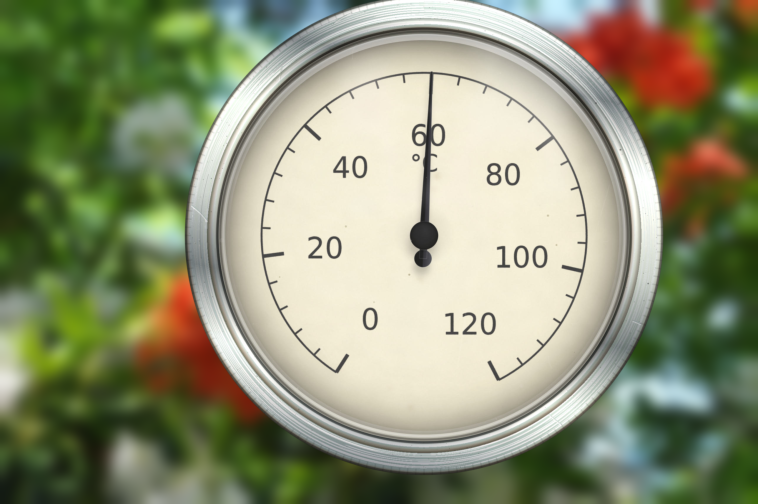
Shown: 60 °C
